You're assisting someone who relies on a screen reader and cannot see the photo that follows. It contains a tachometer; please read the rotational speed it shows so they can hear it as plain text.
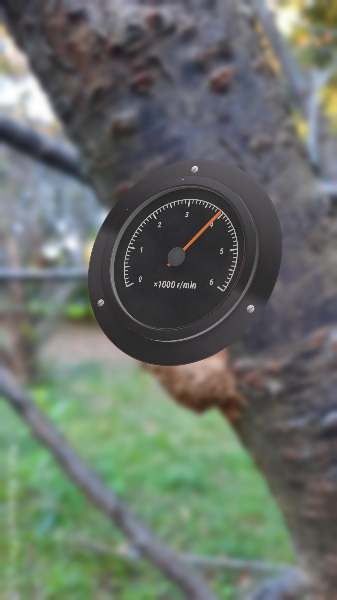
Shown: 4000 rpm
